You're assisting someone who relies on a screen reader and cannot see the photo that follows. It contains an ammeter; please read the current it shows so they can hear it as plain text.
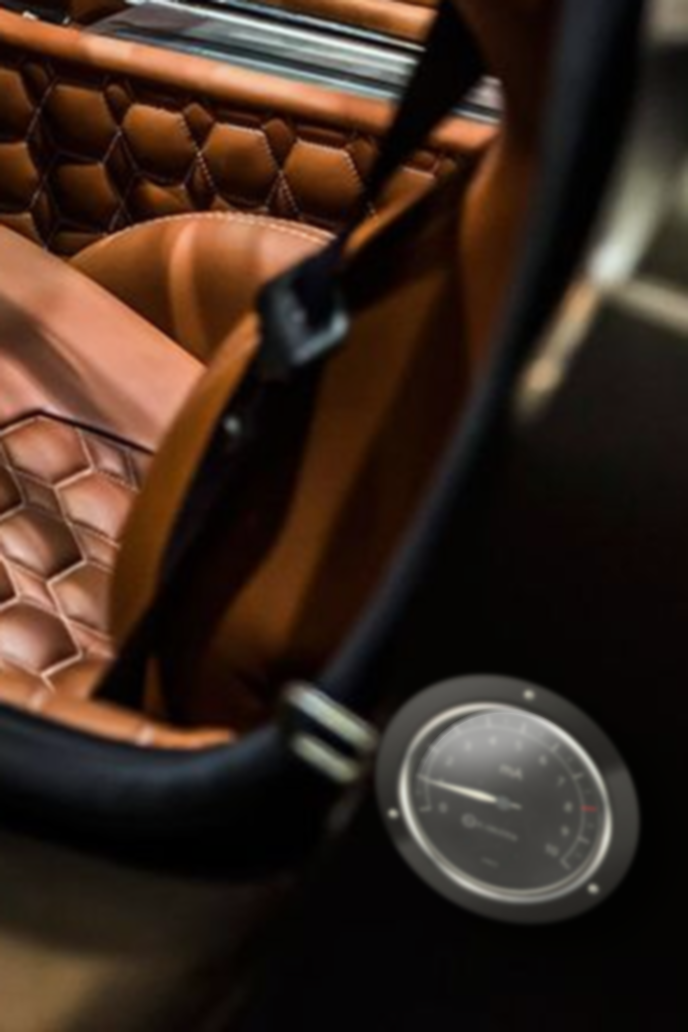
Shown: 1 mA
